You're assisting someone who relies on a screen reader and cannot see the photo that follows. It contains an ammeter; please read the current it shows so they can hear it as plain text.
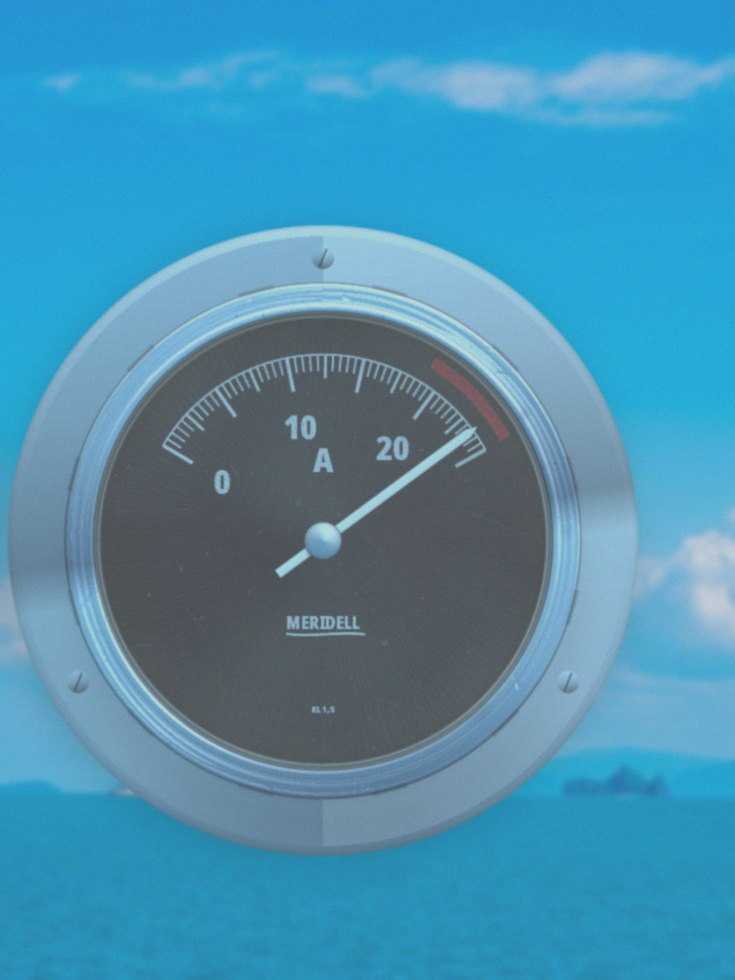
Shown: 23.5 A
